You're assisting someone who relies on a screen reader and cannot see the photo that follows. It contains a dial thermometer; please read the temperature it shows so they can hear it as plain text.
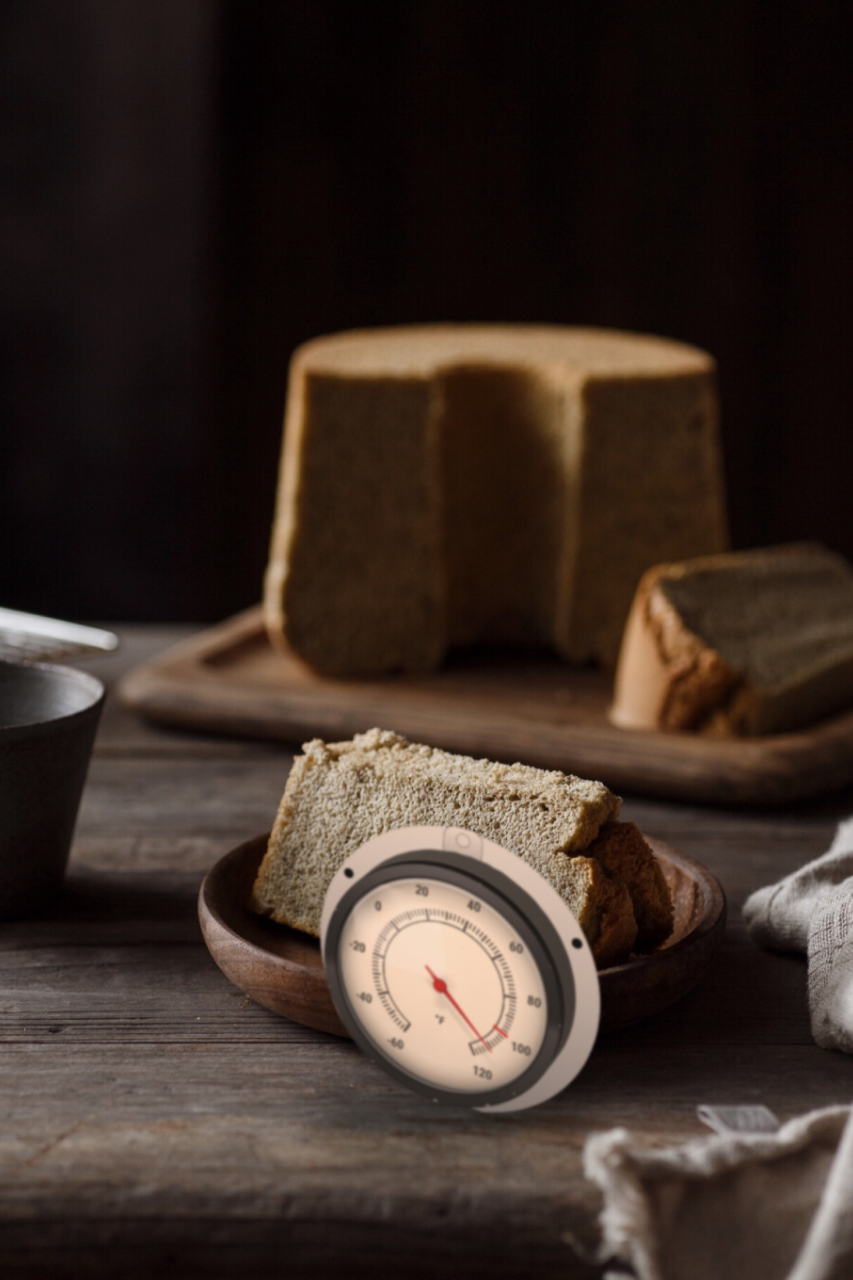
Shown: 110 °F
